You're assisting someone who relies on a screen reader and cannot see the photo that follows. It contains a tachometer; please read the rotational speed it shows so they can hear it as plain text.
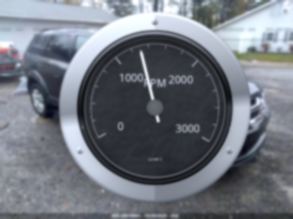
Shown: 1300 rpm
